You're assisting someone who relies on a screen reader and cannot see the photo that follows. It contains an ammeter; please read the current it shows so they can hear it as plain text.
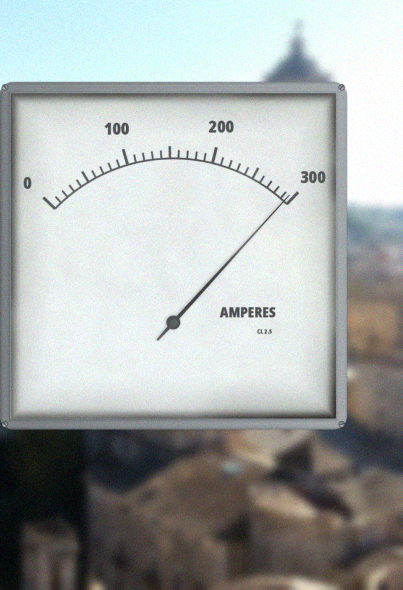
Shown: 295 A
